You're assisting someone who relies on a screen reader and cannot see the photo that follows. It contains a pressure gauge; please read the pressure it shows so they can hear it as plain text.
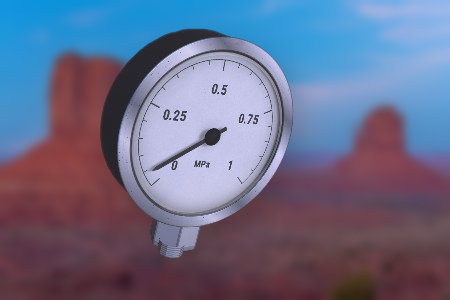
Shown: 0.05 MPa
